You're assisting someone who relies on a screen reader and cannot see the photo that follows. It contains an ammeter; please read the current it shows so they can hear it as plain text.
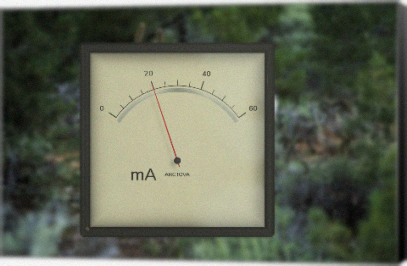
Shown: 20 mA
